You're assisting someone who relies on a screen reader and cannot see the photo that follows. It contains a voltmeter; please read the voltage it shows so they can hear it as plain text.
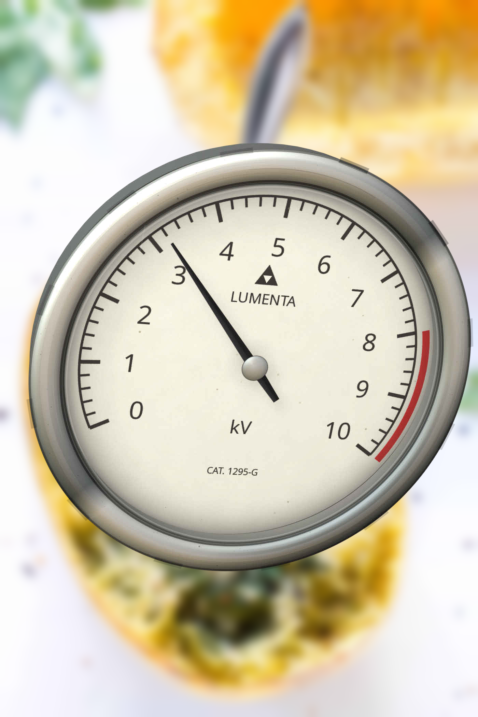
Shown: 3.2 kV
